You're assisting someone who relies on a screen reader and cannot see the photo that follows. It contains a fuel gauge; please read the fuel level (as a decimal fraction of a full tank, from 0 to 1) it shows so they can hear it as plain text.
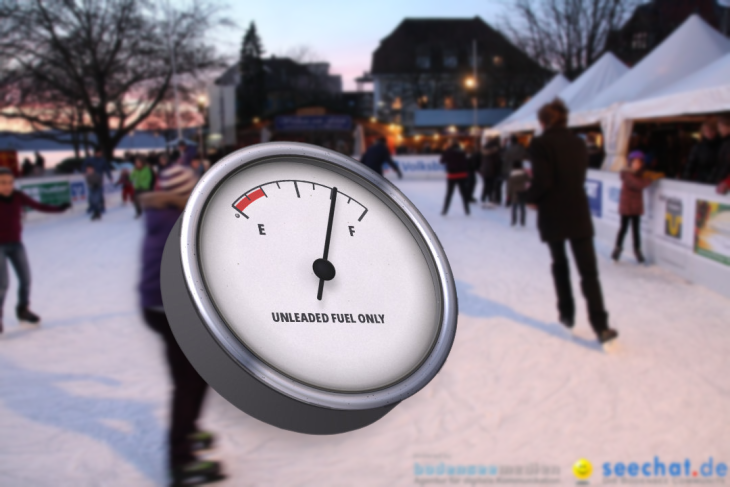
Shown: 0.75
